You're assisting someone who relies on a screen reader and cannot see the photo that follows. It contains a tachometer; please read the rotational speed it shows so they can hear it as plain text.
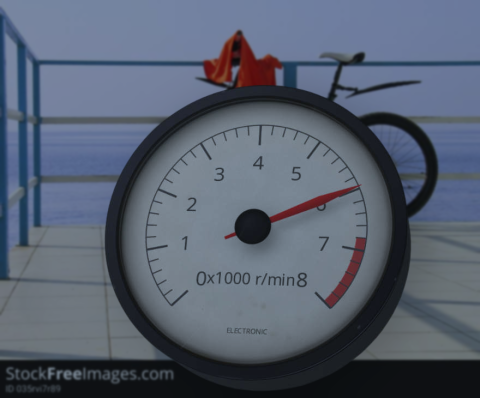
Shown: 6000 rpm
